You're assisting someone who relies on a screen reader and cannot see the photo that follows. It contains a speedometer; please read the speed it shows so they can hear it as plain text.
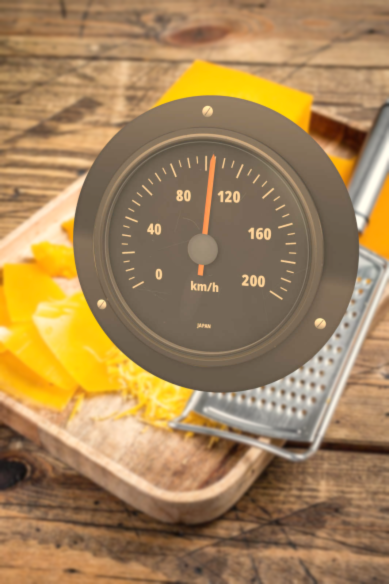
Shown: 105 km/h
